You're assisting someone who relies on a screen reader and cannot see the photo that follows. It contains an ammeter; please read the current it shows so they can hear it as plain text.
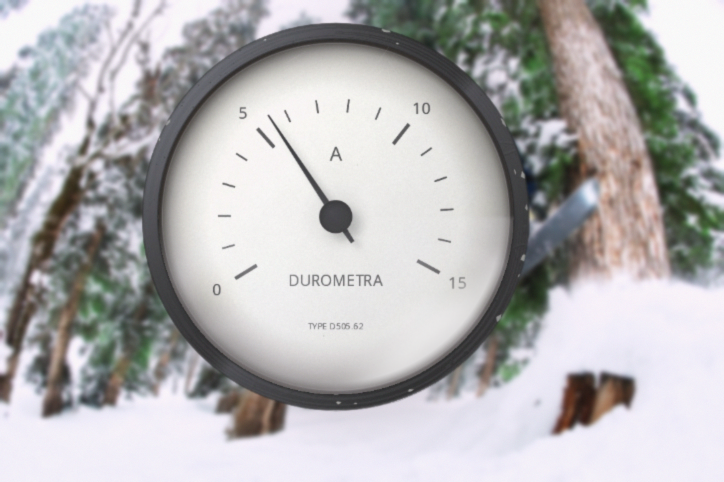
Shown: 5.5 A
